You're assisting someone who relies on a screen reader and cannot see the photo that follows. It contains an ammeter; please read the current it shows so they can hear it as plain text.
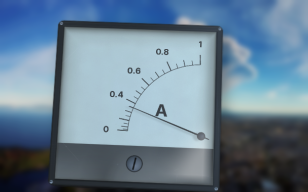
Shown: 0.35 A
